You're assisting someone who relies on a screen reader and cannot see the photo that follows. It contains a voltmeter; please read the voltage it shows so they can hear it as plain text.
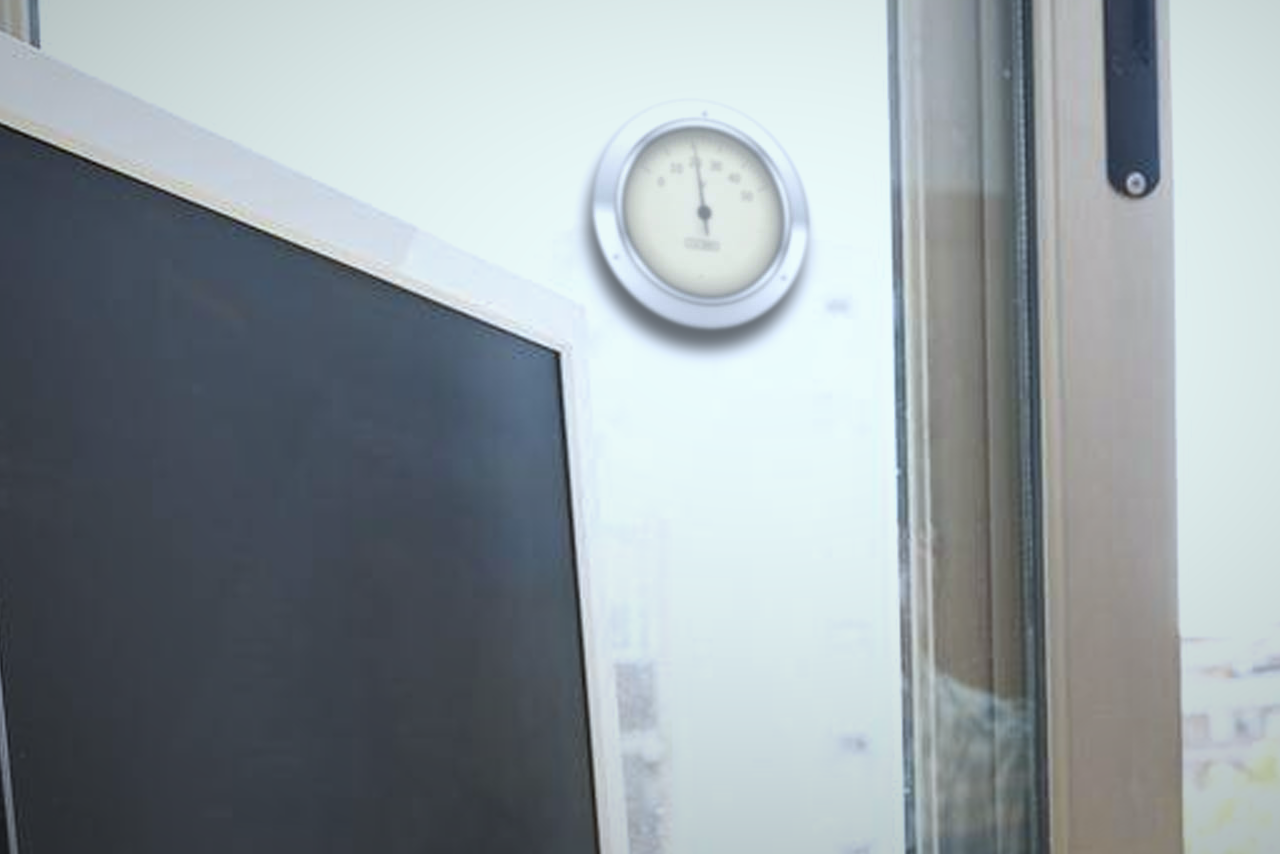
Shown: 20 V
